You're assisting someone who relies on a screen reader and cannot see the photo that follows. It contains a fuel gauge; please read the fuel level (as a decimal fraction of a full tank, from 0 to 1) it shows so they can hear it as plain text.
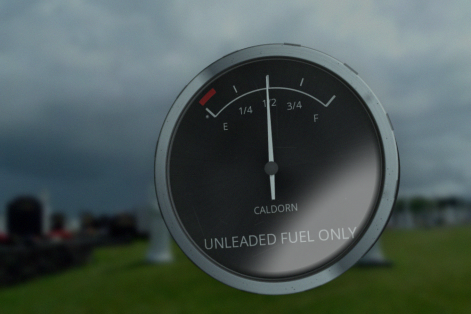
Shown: 0.5
